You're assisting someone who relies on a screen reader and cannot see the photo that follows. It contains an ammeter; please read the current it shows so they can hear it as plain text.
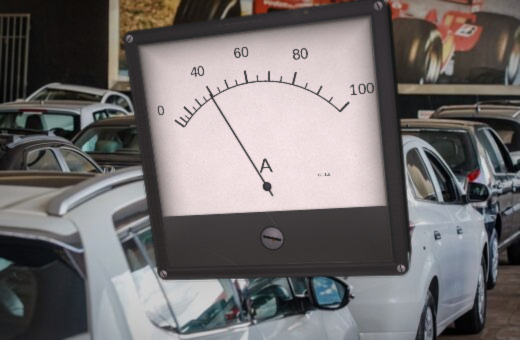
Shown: 40 A
